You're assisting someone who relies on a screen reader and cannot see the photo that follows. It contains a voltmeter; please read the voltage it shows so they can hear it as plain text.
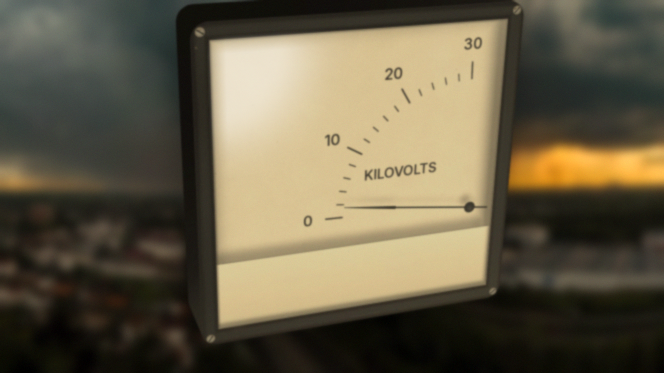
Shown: 2 kV
